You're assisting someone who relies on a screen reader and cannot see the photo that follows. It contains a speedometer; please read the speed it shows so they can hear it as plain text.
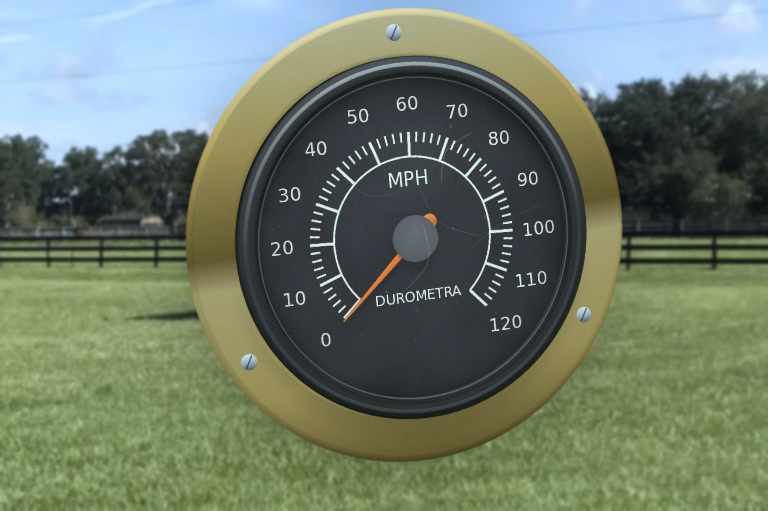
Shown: 0 mph
